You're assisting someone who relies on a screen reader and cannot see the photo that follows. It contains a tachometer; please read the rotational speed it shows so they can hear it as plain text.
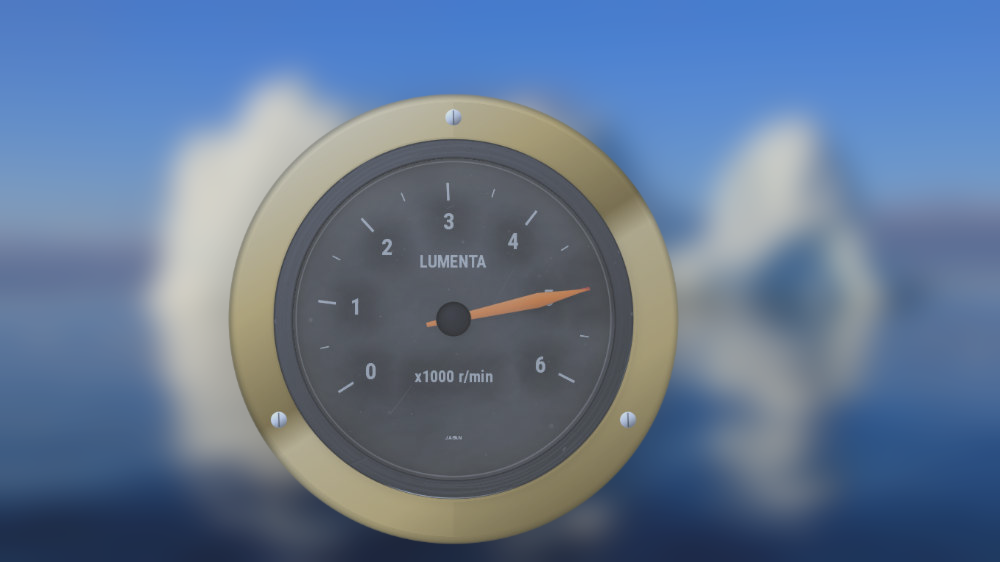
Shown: 5000 rpm
